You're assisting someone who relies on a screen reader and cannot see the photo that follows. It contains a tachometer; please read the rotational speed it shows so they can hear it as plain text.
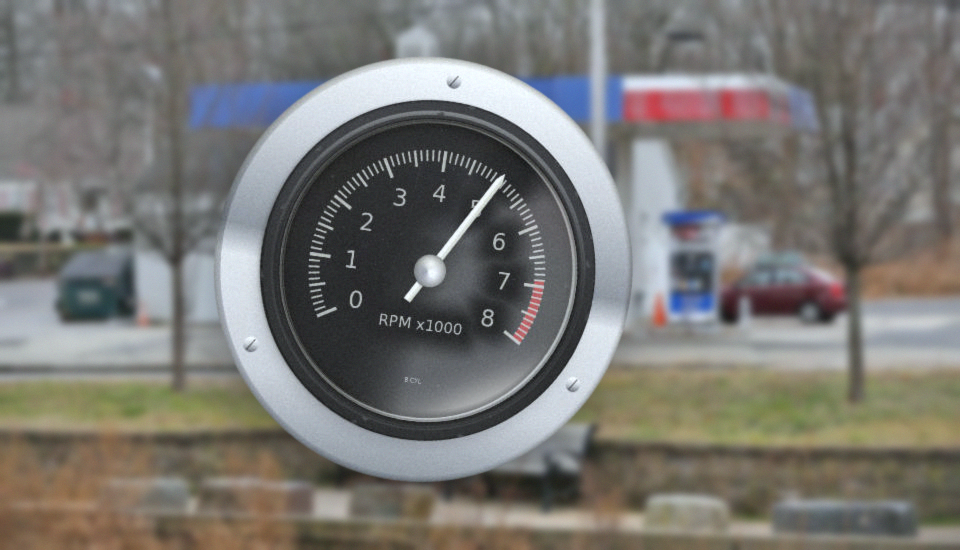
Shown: 5000 rpm
